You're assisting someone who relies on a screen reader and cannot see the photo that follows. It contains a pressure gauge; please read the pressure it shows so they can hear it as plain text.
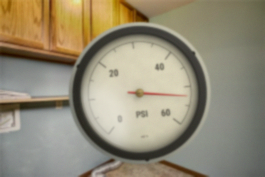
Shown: 52.5 psi
